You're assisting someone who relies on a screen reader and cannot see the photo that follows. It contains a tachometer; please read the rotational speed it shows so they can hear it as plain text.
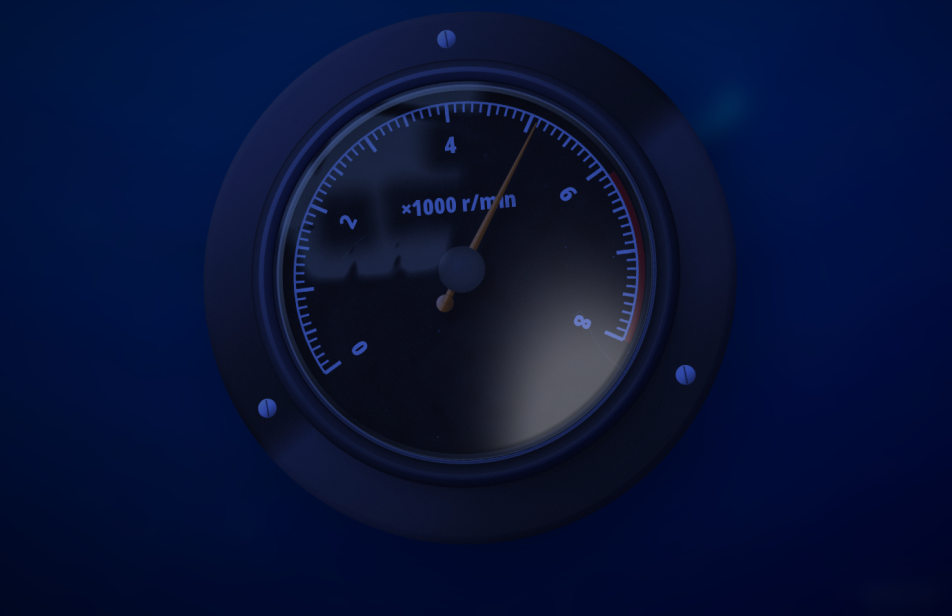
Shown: 5100 rpm
